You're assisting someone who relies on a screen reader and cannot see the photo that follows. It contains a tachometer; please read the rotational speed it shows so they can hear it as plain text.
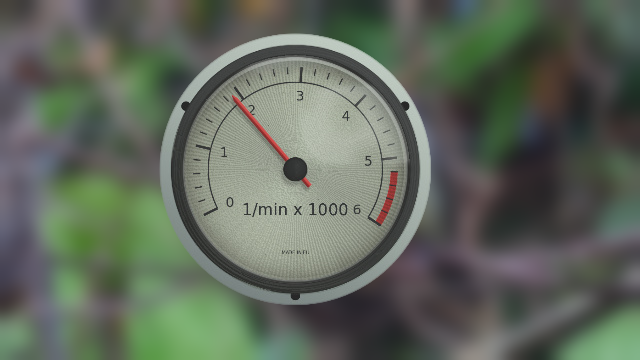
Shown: 1900 rpm
